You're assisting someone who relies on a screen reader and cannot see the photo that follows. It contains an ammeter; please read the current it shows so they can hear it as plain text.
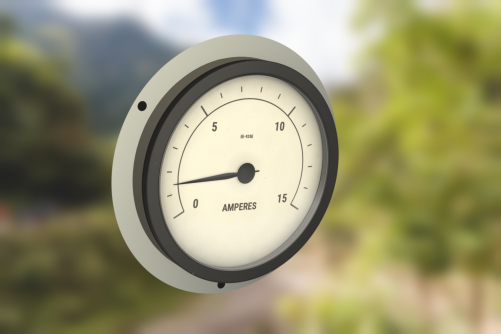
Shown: 1.5 A
